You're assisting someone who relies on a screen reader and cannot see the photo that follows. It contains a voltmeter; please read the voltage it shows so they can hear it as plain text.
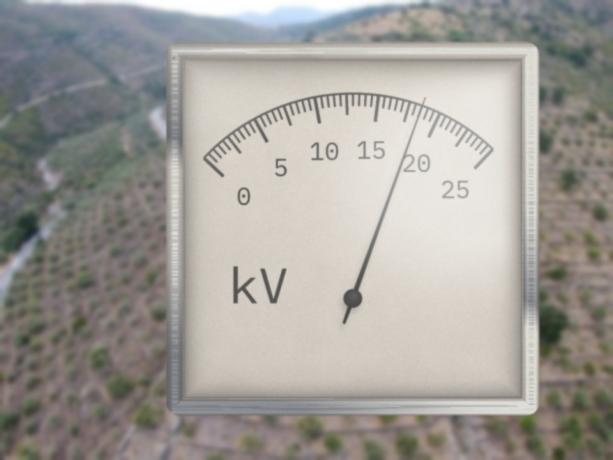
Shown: 18.5 kV
